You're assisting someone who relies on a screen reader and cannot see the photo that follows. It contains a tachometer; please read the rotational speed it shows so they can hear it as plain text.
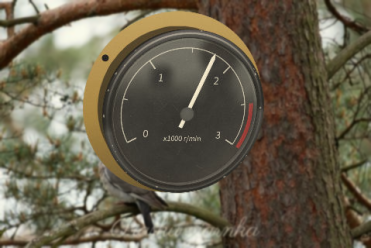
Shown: 1750 rpm
